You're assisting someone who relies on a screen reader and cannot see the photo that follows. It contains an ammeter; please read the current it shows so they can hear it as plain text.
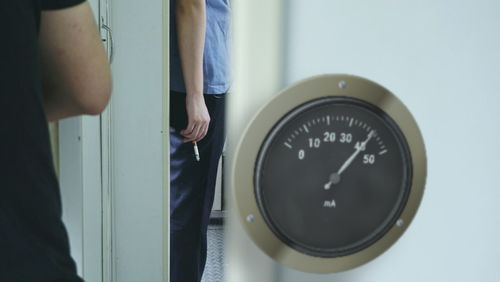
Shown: 40 mA
